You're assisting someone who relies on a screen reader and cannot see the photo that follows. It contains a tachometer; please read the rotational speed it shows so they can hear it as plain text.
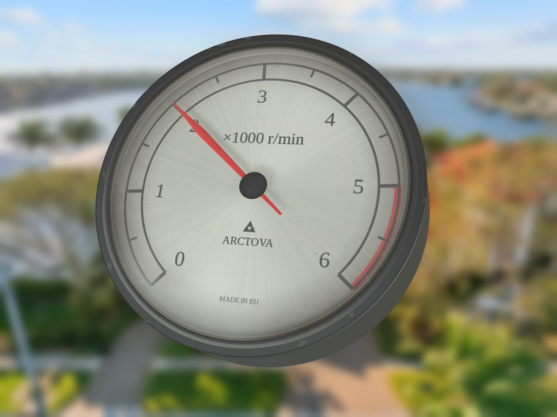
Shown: 2000 rpm
